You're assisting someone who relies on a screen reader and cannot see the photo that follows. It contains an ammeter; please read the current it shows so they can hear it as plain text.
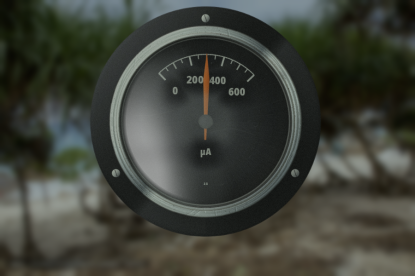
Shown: 300 µA
